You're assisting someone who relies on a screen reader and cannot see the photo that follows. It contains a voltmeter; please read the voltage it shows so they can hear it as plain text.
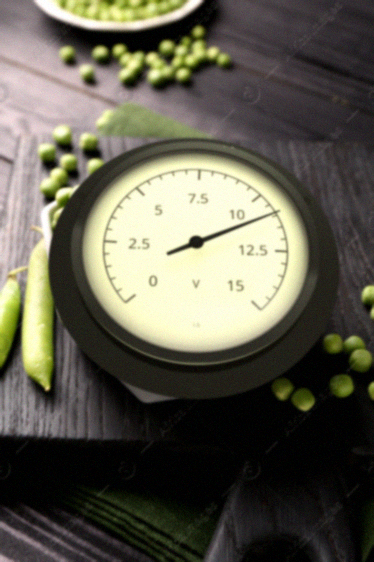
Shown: 11 V
